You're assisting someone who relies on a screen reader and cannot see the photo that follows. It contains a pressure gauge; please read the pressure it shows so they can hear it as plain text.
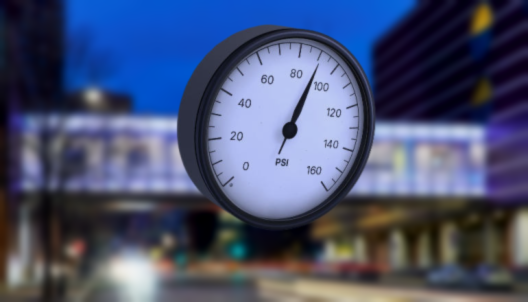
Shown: 90 psi
